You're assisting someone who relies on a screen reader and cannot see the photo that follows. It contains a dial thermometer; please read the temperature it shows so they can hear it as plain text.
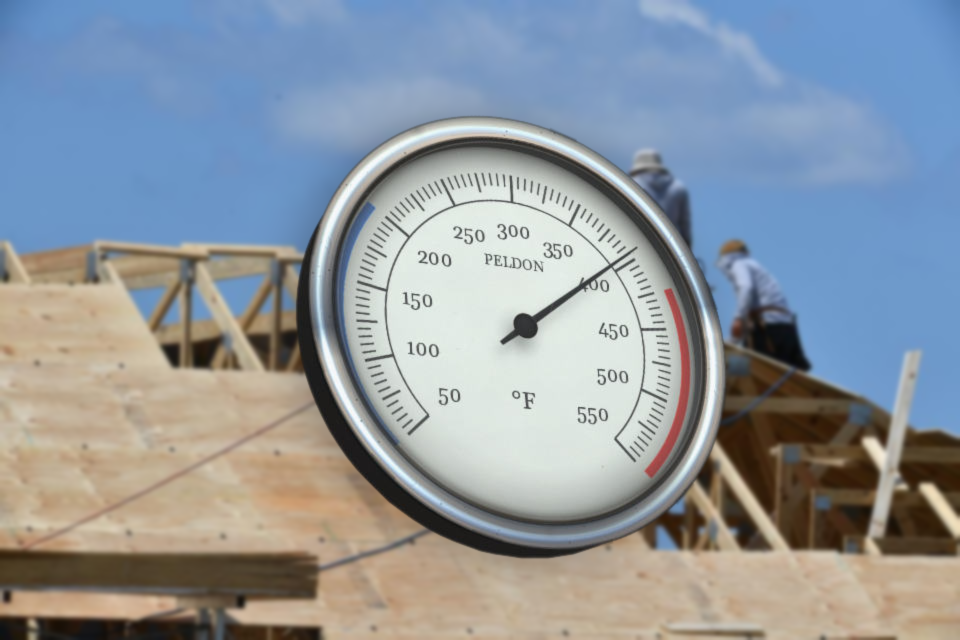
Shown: 395 °F
